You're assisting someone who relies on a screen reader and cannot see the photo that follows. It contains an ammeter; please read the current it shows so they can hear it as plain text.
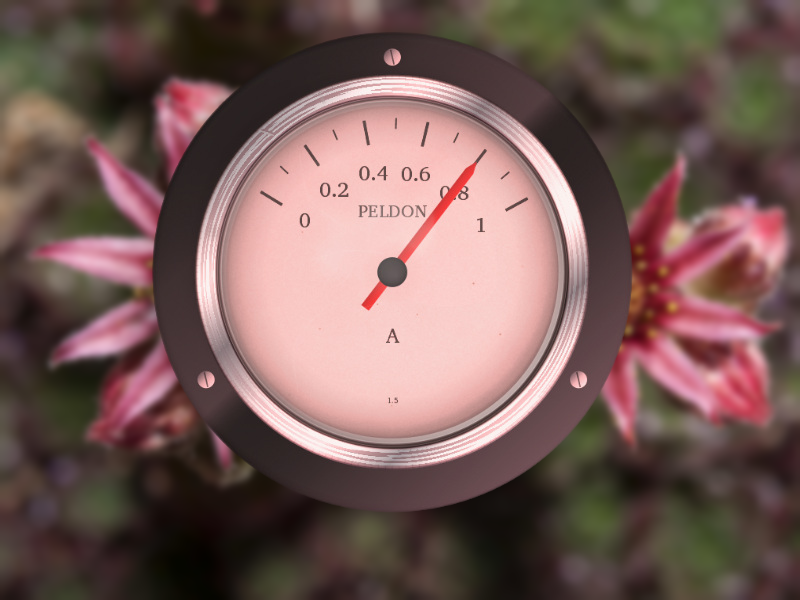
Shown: 0.8 A
